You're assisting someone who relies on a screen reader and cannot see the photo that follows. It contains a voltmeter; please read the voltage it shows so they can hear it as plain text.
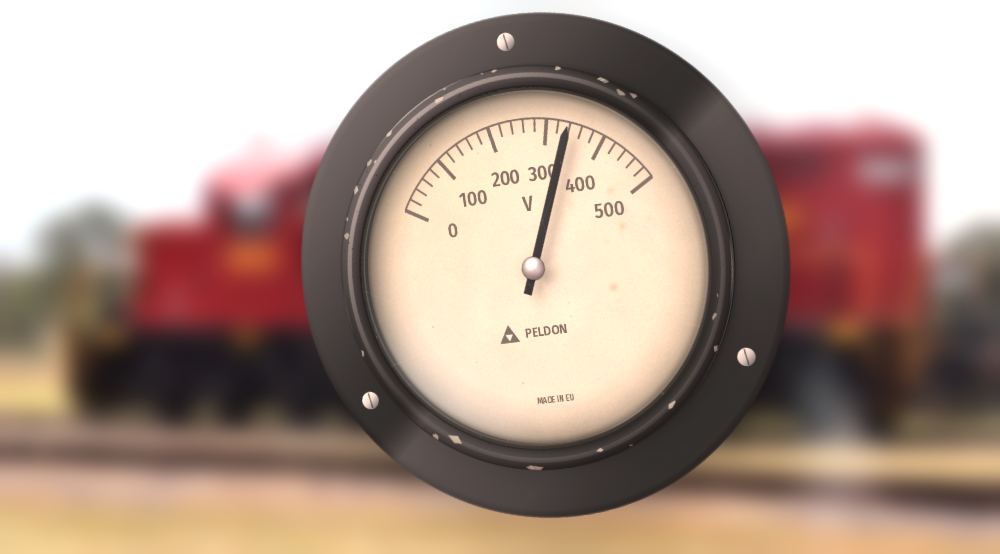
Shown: 340 V
